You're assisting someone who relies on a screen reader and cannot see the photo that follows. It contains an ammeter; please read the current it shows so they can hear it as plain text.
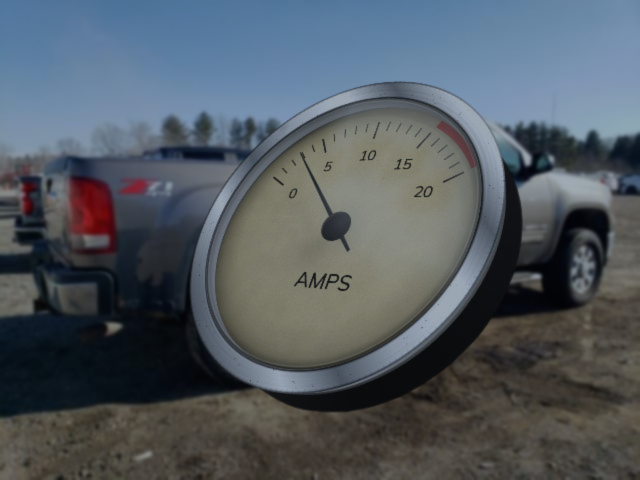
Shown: 3 A
